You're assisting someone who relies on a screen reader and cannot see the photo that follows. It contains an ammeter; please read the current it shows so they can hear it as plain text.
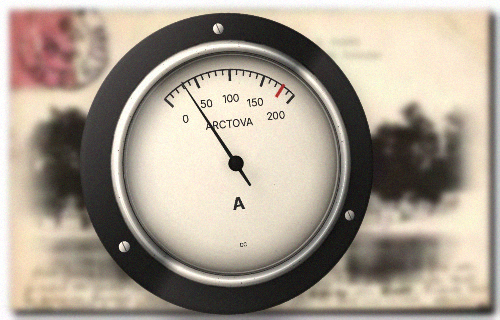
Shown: 30 A
